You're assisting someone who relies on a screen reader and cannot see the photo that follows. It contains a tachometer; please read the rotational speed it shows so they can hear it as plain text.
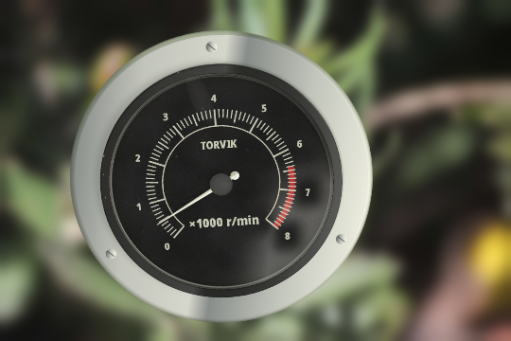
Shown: 500 rpm
